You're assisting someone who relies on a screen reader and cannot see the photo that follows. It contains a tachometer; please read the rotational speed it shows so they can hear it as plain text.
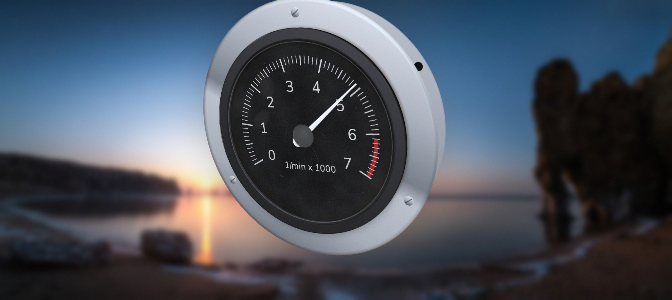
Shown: 4900 rpm
